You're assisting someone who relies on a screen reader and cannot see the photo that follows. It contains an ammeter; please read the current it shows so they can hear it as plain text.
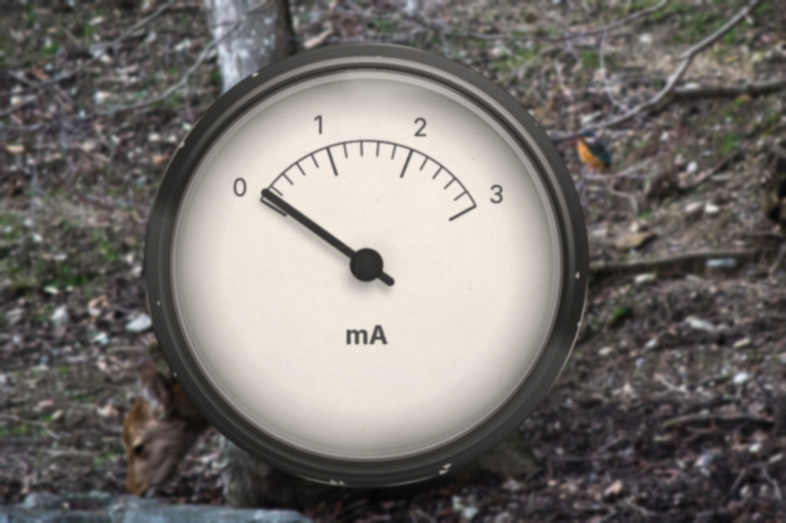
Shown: 0.1 mA
